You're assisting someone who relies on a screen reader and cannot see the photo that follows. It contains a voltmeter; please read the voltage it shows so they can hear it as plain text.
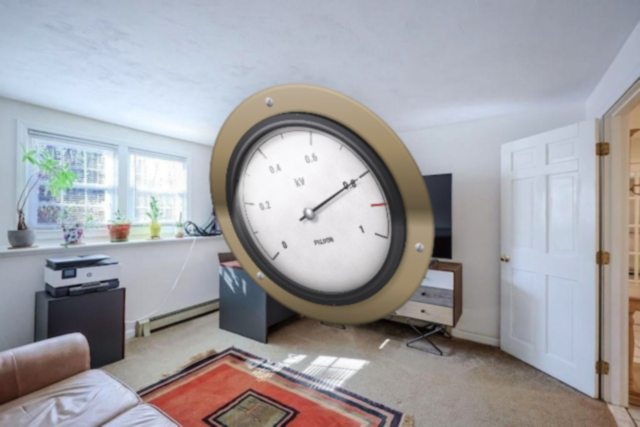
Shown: 0.8 kV
